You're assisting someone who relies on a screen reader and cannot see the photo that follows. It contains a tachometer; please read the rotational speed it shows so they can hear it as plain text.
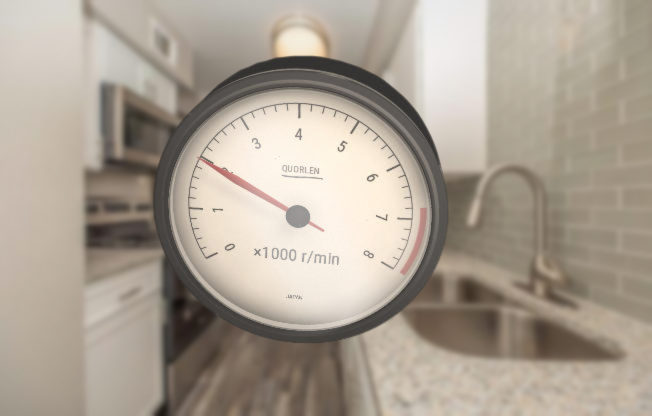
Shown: 2000 rpm
